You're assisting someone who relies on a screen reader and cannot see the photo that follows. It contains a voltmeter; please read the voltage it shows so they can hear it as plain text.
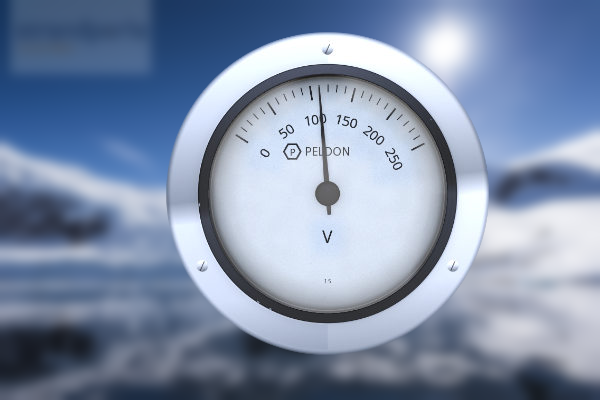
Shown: 110 V
